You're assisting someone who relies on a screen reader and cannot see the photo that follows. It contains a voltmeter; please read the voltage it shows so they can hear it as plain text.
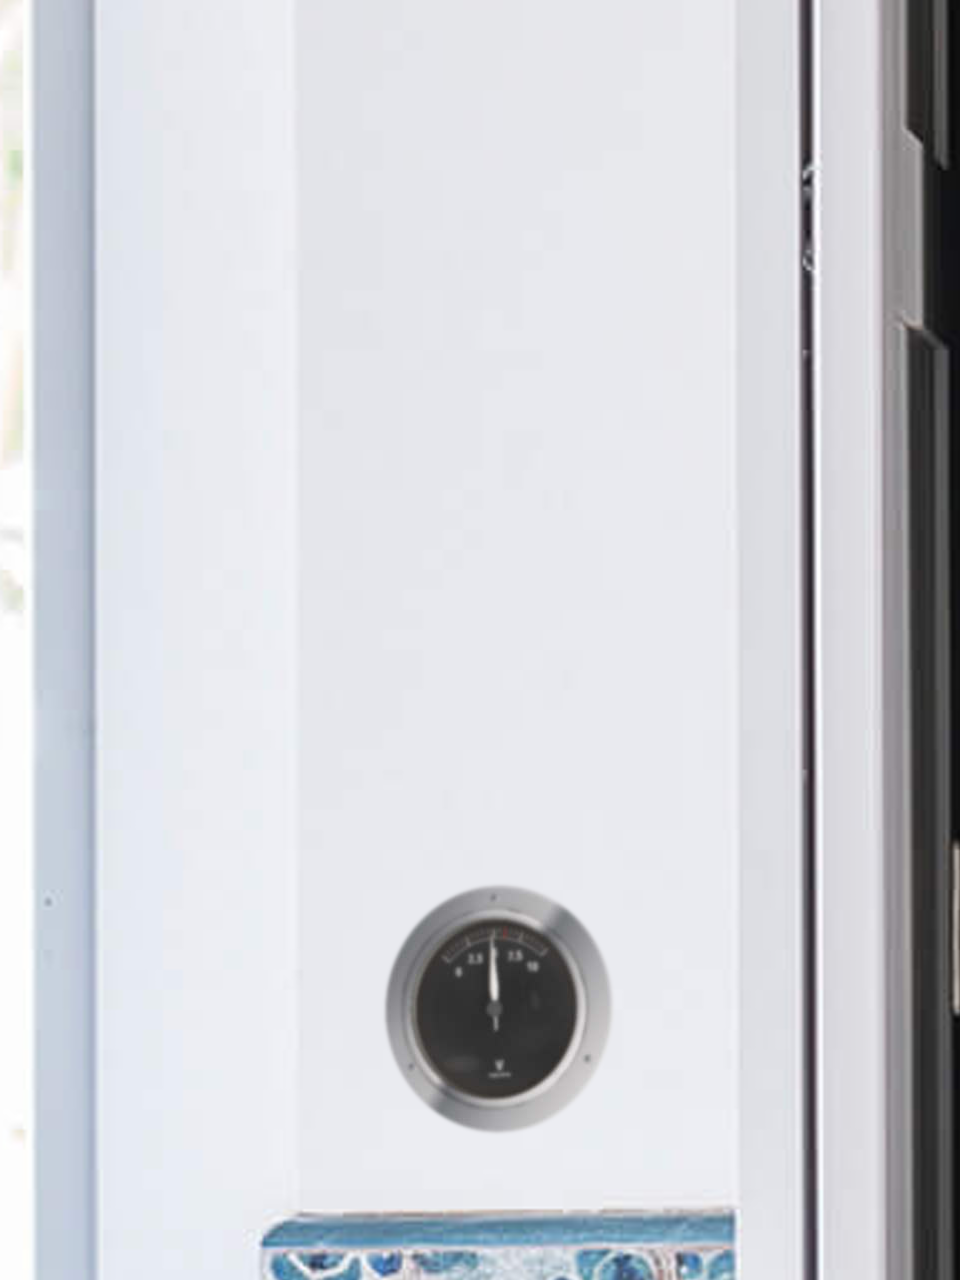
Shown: 5 V
